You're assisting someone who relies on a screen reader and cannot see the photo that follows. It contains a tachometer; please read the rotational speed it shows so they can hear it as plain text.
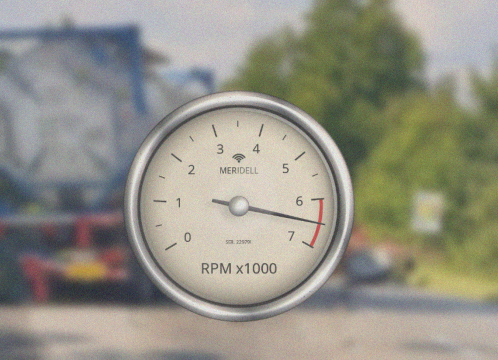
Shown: 6500 rpm
